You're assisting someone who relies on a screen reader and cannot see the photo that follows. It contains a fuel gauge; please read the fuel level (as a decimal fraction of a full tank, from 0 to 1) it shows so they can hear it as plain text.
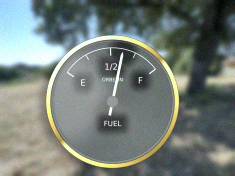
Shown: 0.625
